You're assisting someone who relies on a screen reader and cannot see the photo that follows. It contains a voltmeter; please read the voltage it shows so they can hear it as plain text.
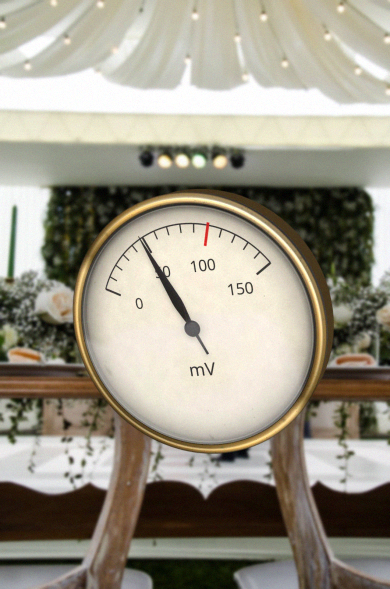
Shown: 50 mV
